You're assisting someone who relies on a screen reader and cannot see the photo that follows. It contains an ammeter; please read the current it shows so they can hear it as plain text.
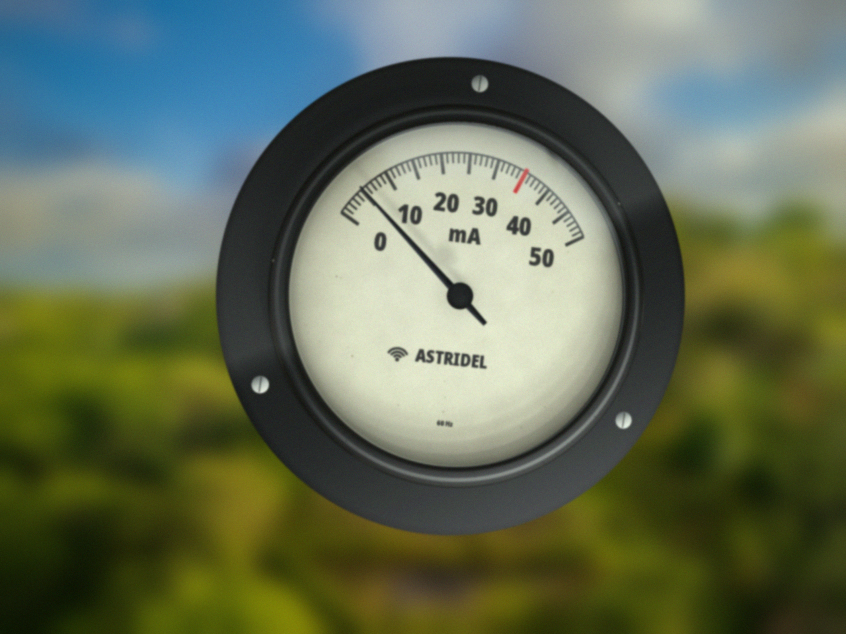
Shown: 5 mA
